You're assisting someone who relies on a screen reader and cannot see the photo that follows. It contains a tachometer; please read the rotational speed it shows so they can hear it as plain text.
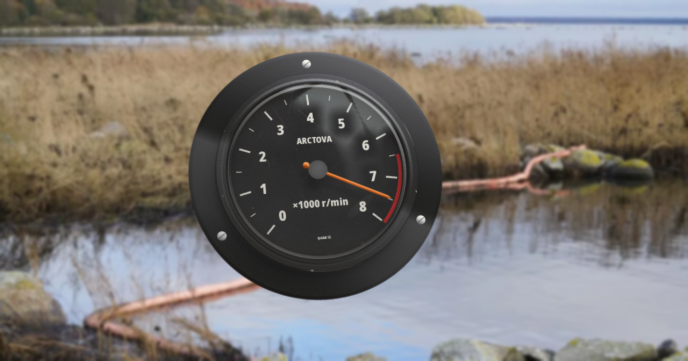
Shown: 7500 rpm
